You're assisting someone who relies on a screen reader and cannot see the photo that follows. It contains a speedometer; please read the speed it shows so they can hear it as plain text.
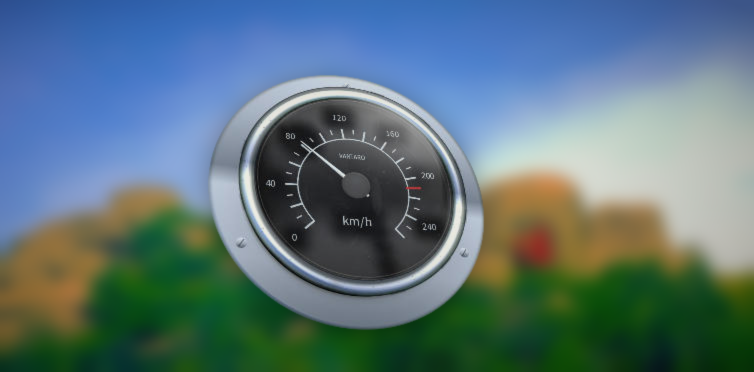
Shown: 80 km/h
